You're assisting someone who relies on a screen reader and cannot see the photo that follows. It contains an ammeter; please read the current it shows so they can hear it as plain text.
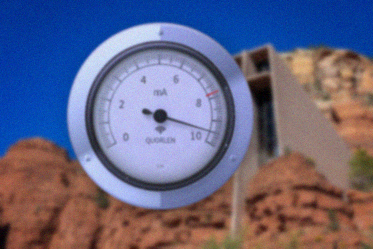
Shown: 9.5 mA
